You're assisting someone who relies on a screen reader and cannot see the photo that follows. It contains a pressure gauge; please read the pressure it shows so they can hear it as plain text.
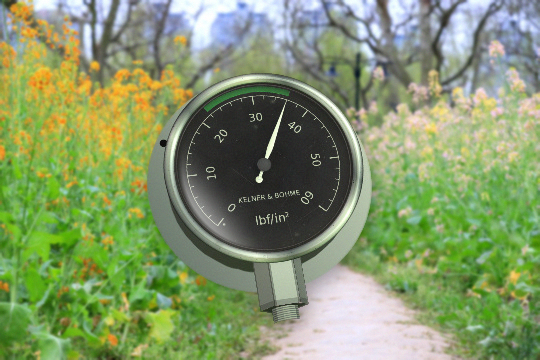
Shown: 36 psi
